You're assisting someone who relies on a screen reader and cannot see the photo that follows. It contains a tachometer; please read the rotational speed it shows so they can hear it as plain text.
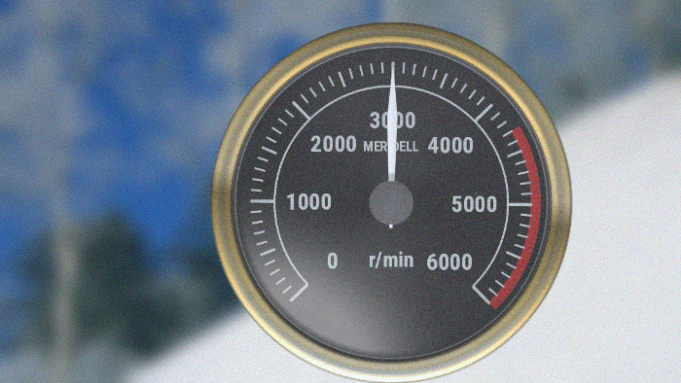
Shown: 3000 rpm
